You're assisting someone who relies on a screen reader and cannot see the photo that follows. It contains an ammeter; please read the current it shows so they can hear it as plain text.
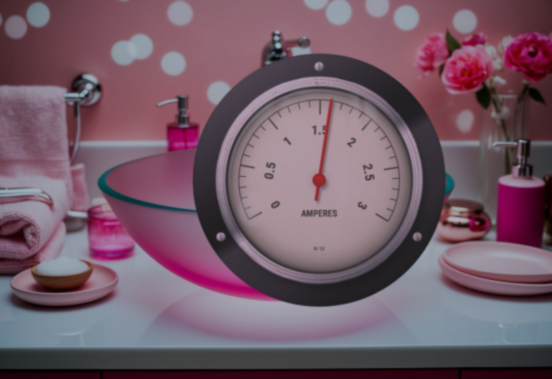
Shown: 1.6 A
